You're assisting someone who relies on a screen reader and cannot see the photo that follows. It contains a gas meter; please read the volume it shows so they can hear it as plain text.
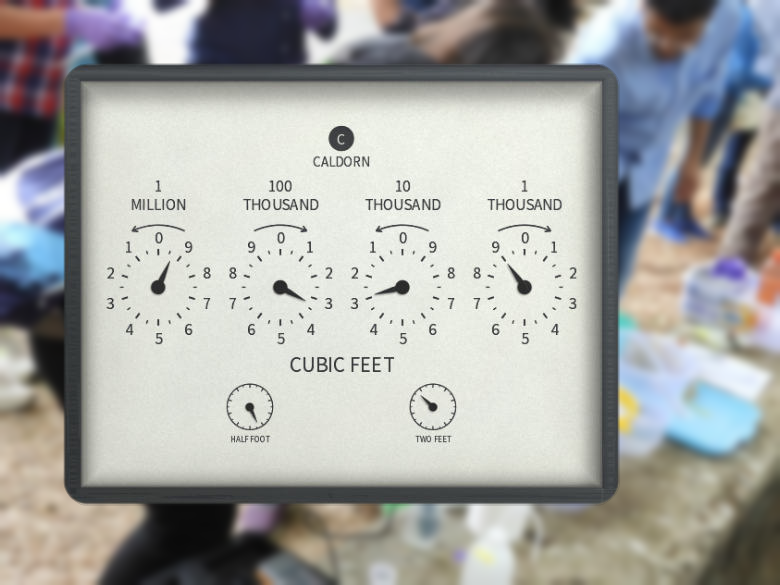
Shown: 932900 ft³
